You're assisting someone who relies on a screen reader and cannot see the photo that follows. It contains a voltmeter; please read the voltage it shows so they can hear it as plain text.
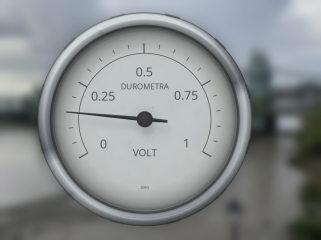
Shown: 0.15 V
